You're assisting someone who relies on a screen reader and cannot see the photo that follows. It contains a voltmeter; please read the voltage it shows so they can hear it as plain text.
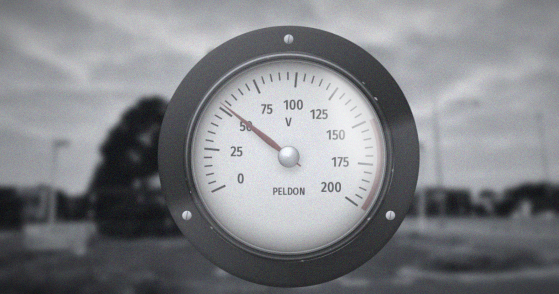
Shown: 52.5 V
